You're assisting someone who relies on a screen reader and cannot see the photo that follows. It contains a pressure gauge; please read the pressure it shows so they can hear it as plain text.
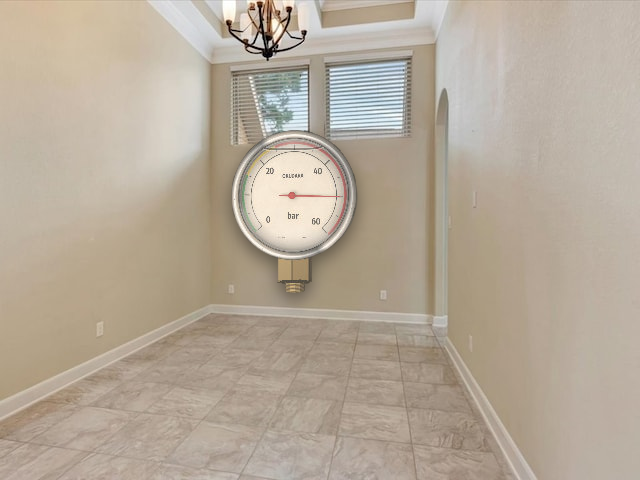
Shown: 50 bar
